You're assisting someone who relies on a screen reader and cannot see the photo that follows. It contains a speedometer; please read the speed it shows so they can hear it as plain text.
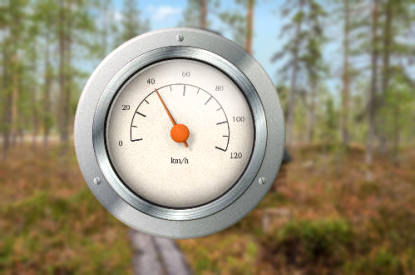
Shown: 40 km/h
